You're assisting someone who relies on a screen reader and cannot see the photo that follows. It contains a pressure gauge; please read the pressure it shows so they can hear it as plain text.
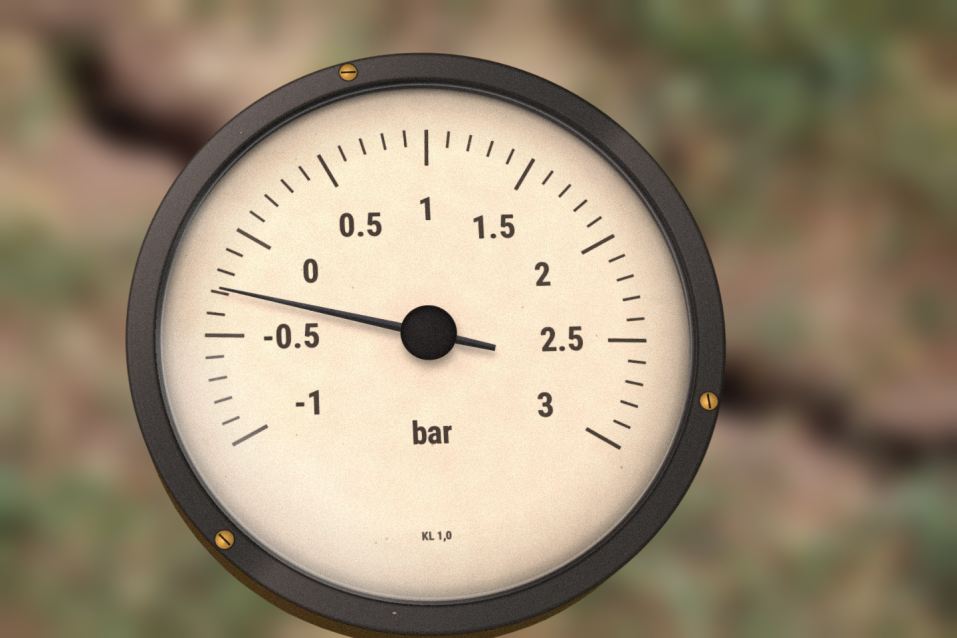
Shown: -0.3 bar
